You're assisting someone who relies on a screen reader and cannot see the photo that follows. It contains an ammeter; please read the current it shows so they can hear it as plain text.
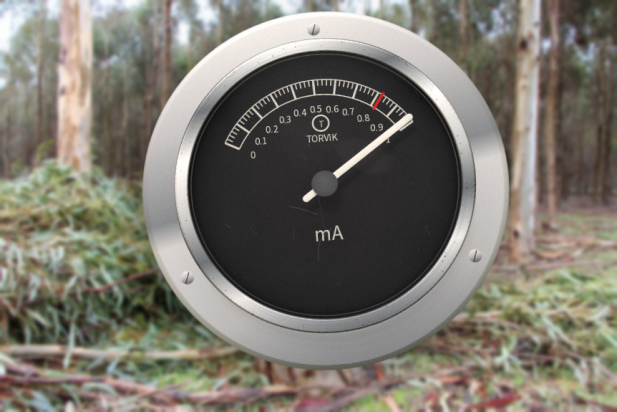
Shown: 0.98 mA
